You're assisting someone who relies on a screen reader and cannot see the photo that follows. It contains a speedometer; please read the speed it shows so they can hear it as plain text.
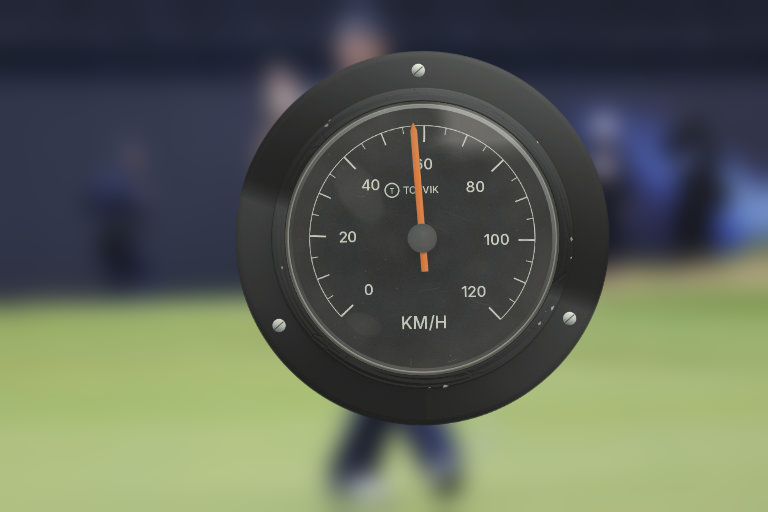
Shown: 57.5 km/h
